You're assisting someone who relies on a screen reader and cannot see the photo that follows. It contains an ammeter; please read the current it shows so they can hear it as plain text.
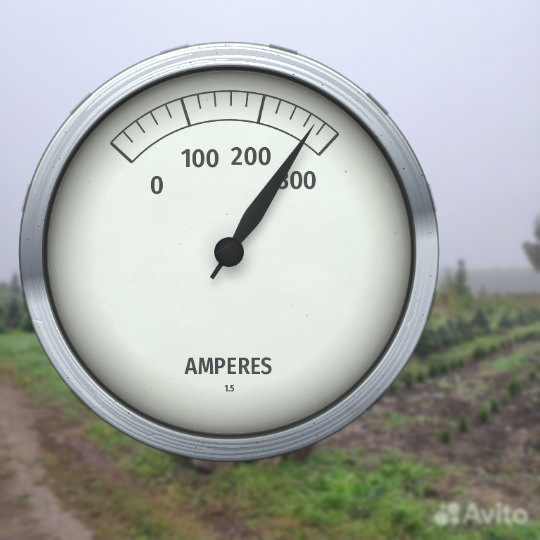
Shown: 270 A
